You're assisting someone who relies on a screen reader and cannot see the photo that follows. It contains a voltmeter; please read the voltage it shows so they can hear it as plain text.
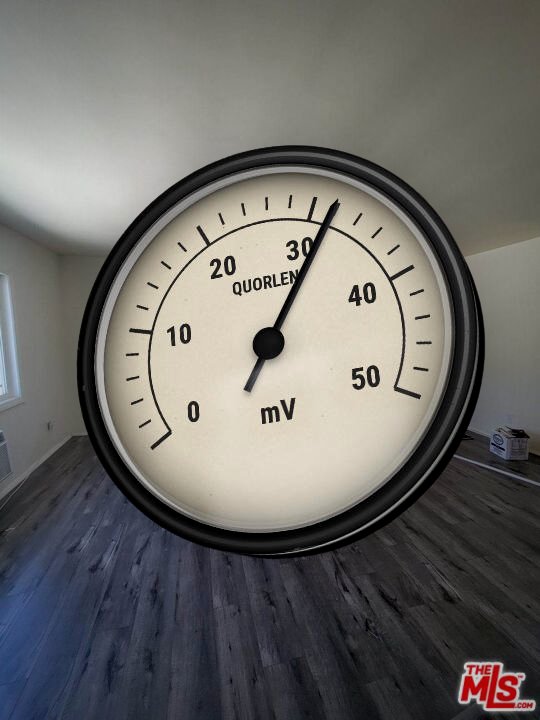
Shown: 32 mV
